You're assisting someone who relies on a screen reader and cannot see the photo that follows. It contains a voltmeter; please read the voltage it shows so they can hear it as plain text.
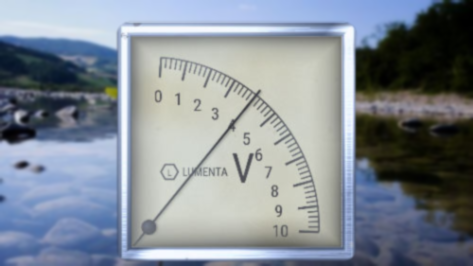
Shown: 4 V
